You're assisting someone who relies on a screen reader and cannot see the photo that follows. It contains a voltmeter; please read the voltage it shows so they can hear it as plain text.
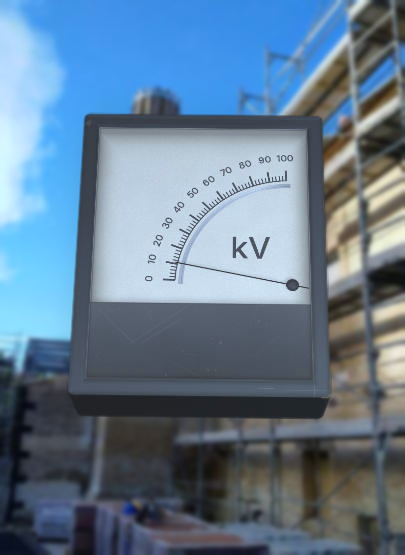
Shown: 10 kV
